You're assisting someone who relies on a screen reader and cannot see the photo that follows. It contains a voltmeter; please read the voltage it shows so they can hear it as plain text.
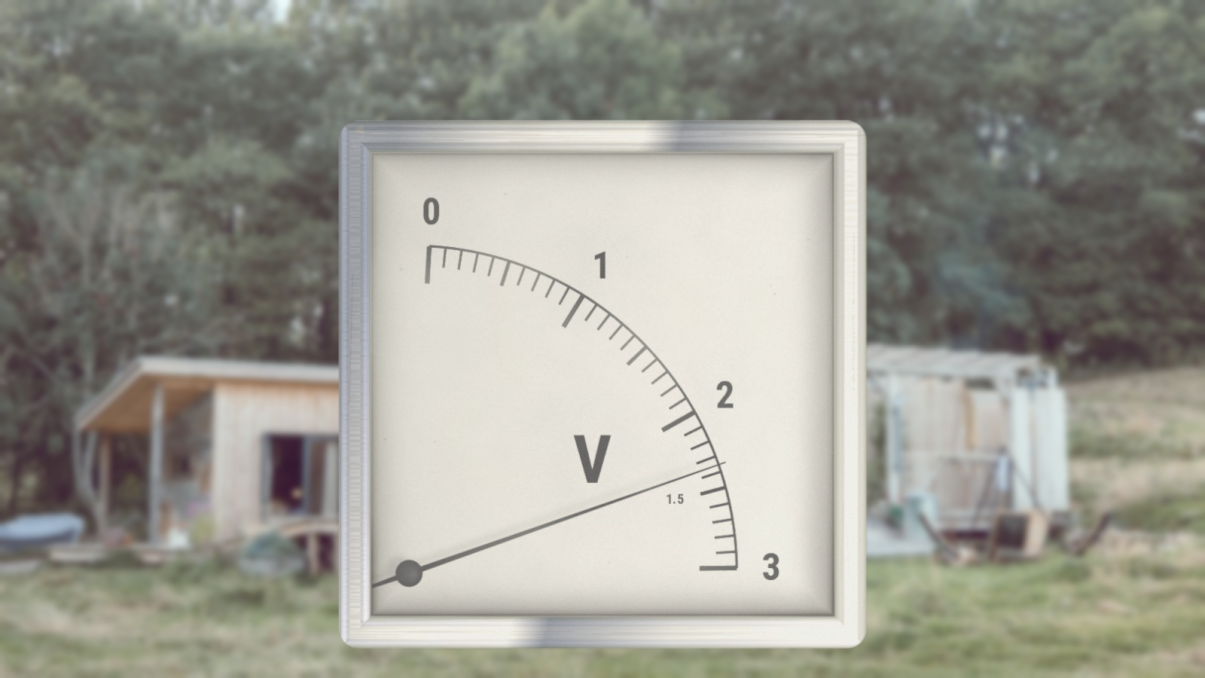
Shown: 2.35 V
